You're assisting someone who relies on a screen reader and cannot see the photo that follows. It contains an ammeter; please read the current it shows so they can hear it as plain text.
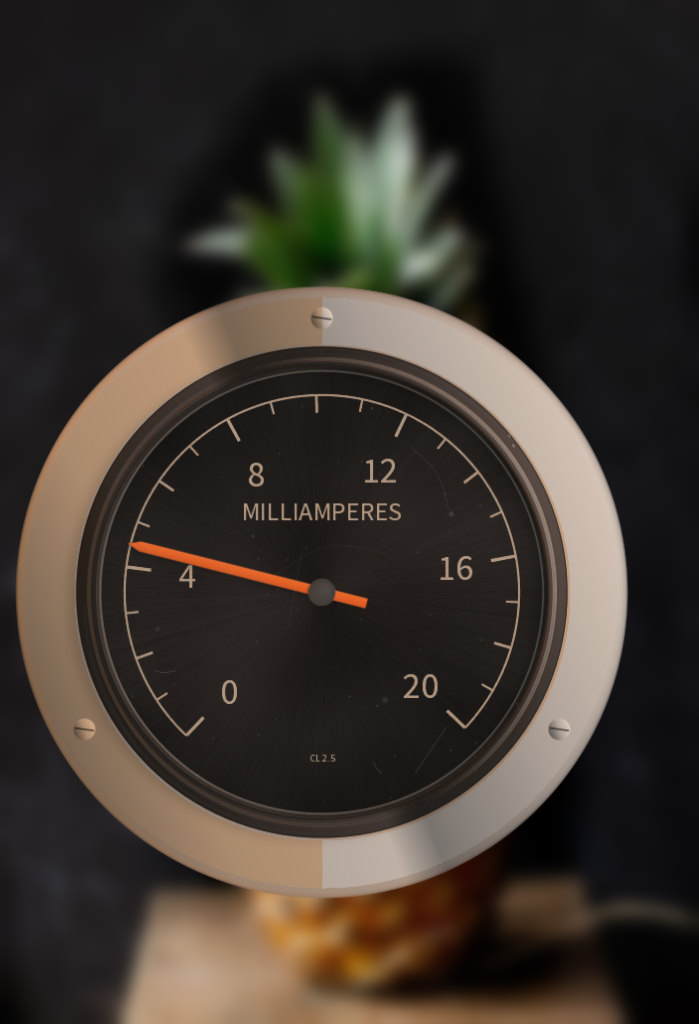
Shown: 4.5 mA
